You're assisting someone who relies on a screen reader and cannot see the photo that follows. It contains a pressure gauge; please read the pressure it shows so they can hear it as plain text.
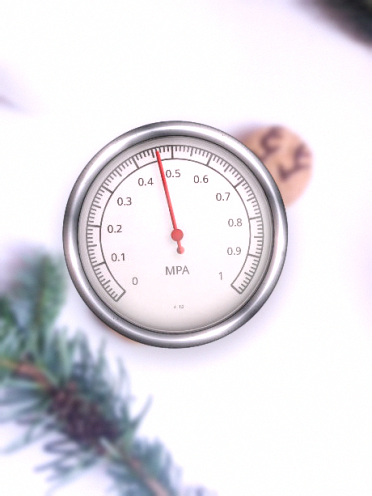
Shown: 0.46 MPa
